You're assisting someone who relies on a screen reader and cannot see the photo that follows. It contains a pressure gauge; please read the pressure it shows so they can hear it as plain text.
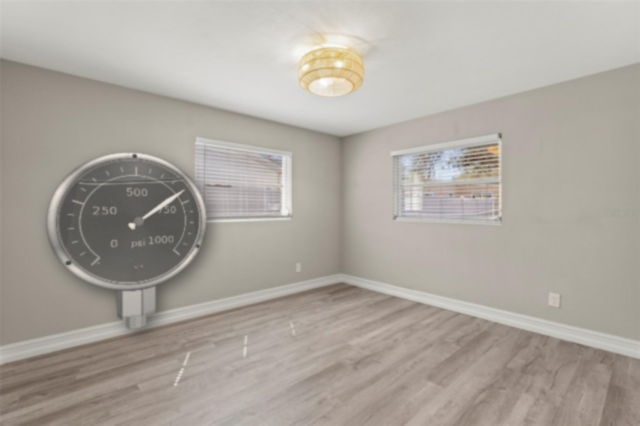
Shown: 700 psi
